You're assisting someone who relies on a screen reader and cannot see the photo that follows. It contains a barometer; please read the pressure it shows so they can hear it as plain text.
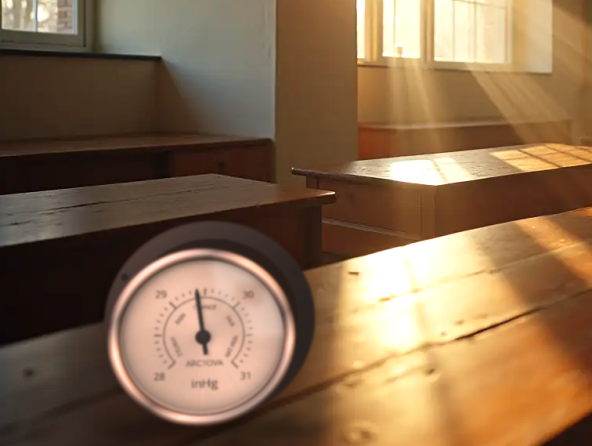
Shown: 29.4 inHg
